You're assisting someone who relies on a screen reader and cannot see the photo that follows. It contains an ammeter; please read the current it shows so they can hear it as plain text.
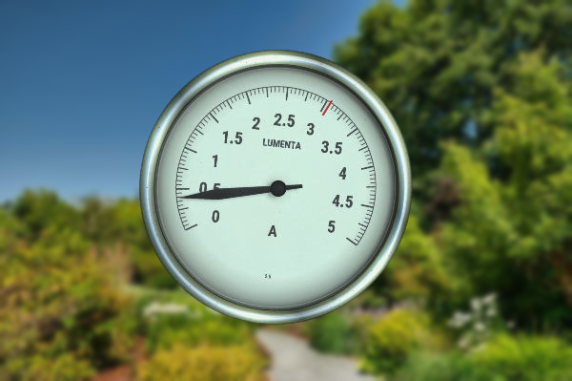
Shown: 0.4 A
